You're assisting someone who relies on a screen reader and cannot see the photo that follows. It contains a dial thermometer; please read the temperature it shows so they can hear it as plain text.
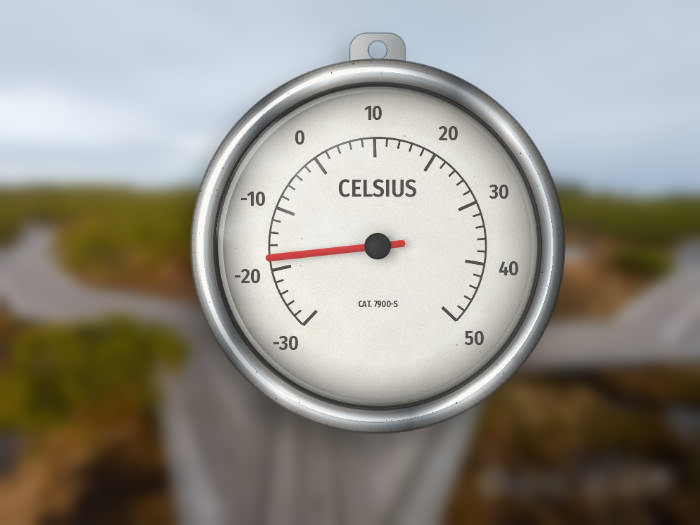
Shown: -18 °C
